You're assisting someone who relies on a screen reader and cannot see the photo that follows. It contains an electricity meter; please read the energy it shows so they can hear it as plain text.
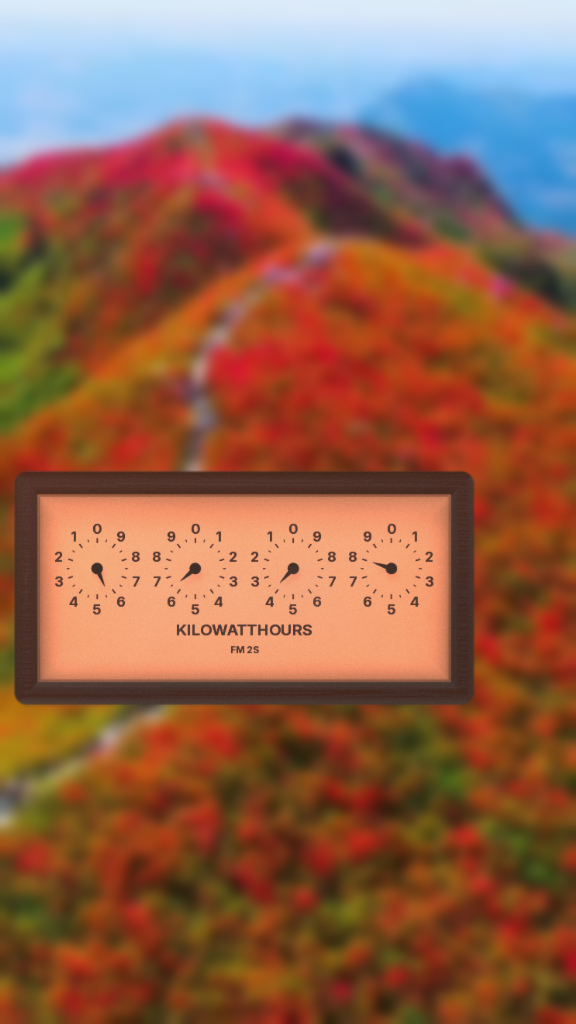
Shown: 5638 kWh
